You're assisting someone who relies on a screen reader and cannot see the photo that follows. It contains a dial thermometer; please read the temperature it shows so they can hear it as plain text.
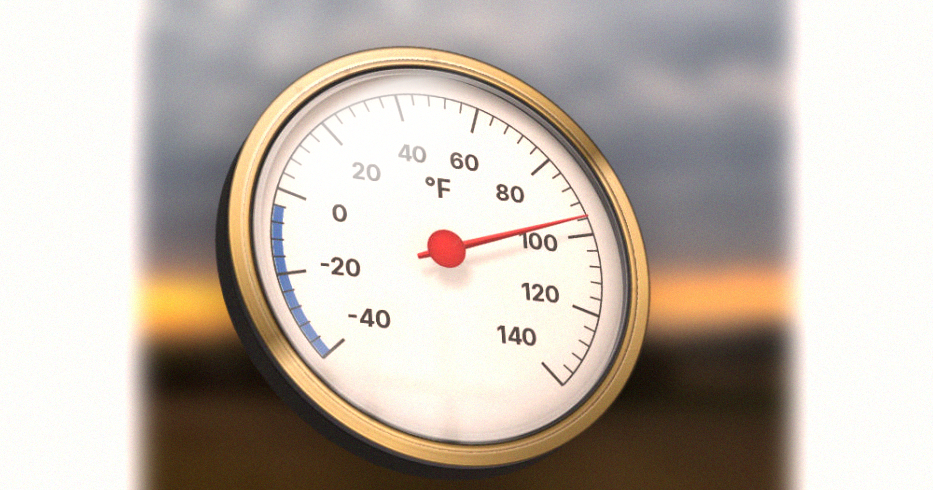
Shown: 96 °F
